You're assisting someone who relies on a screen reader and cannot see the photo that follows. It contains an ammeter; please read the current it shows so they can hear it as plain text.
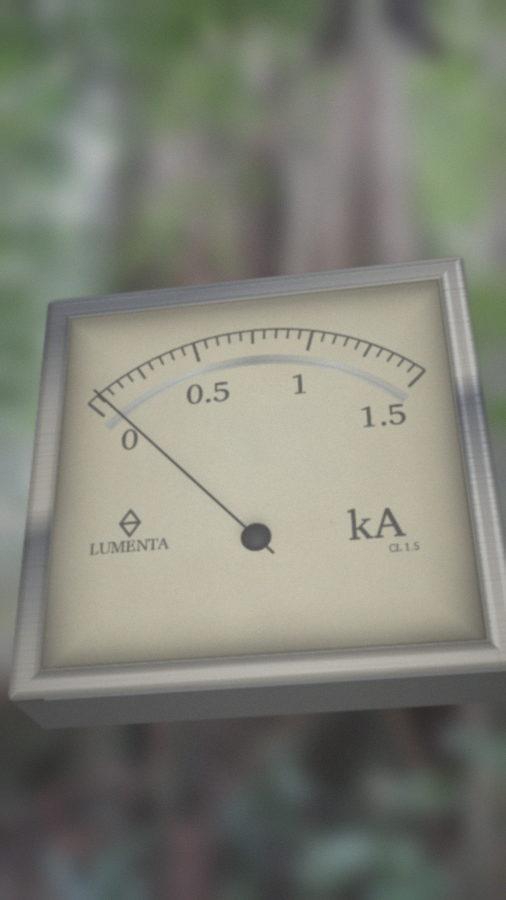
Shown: 0.05 kA
